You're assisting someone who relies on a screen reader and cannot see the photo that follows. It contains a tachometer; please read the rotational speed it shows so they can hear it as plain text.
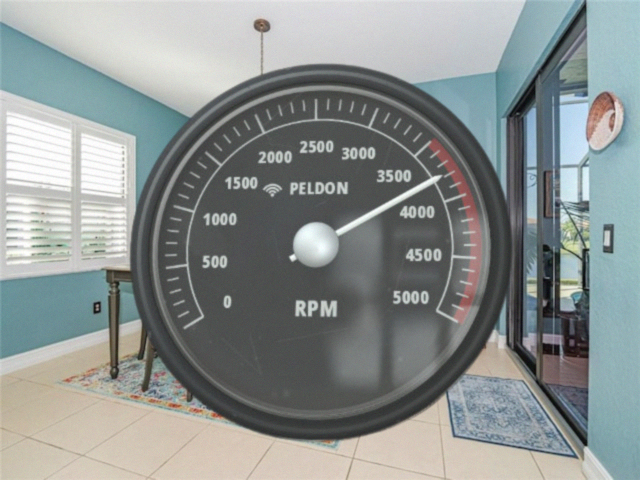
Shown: 3800 rpm
